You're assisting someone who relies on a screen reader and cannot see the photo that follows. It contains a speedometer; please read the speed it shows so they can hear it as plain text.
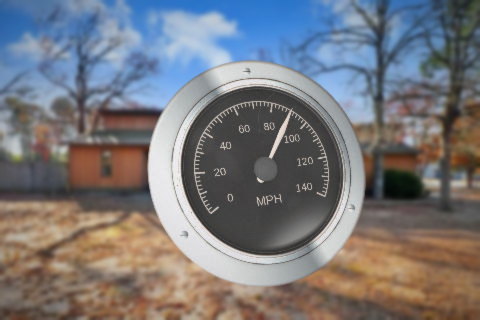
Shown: 90 mph
